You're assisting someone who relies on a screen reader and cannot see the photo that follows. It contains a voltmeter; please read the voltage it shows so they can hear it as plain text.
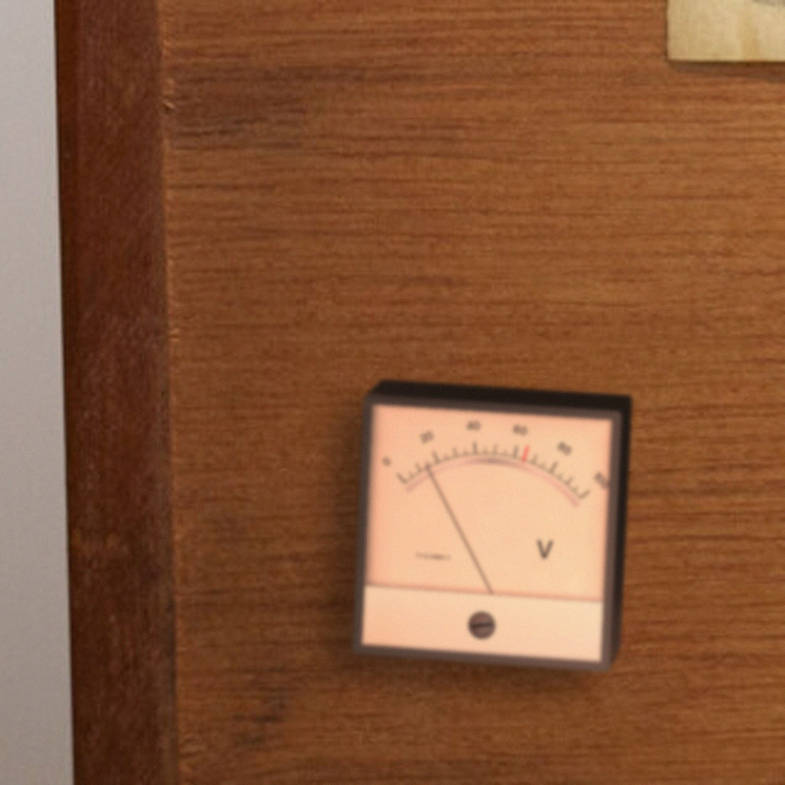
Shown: 15 V
